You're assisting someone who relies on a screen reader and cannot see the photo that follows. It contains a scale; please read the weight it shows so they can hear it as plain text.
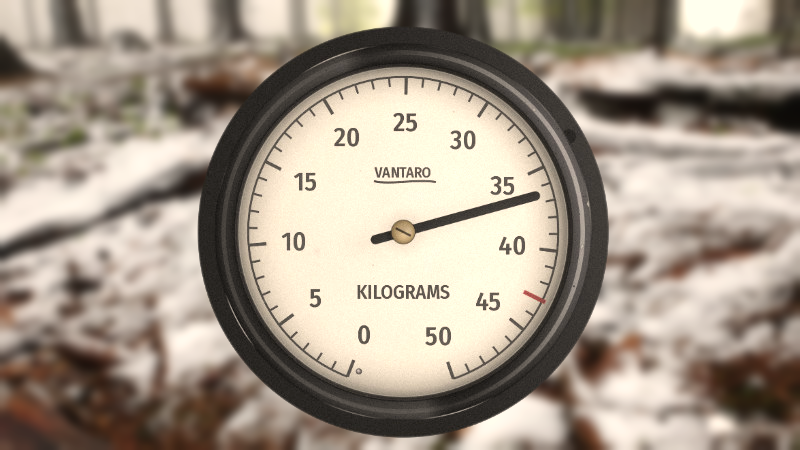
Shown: 36.5 kg
